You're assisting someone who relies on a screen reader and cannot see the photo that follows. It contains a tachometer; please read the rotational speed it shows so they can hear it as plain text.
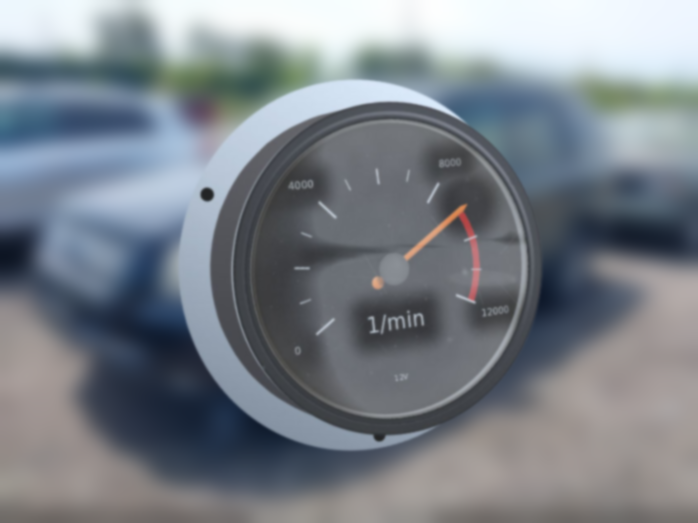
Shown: 9000 rpm
